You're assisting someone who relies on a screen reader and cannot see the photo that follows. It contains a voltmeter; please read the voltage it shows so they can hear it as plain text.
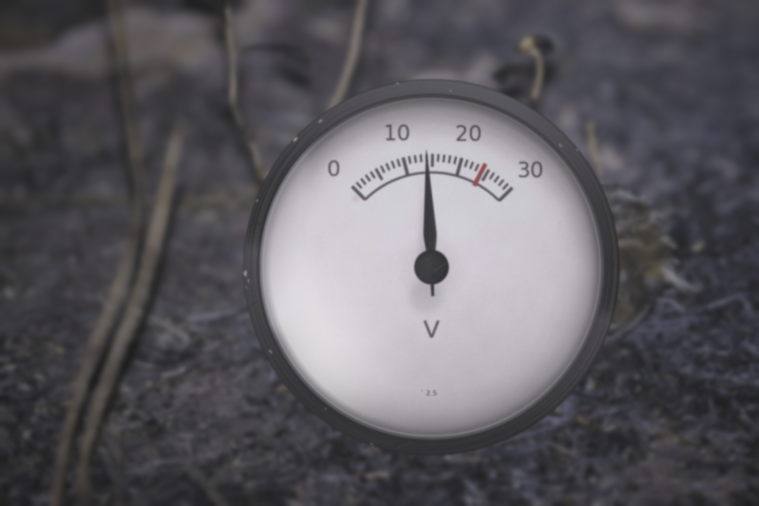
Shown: 14 V
